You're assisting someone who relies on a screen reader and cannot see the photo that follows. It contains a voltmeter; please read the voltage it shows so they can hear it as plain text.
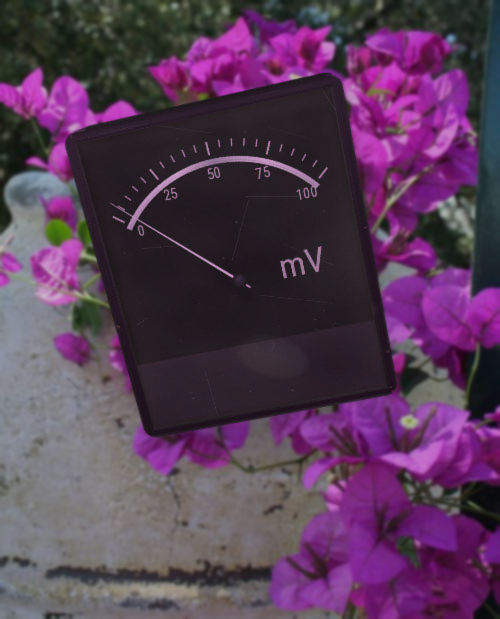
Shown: 5 mV
